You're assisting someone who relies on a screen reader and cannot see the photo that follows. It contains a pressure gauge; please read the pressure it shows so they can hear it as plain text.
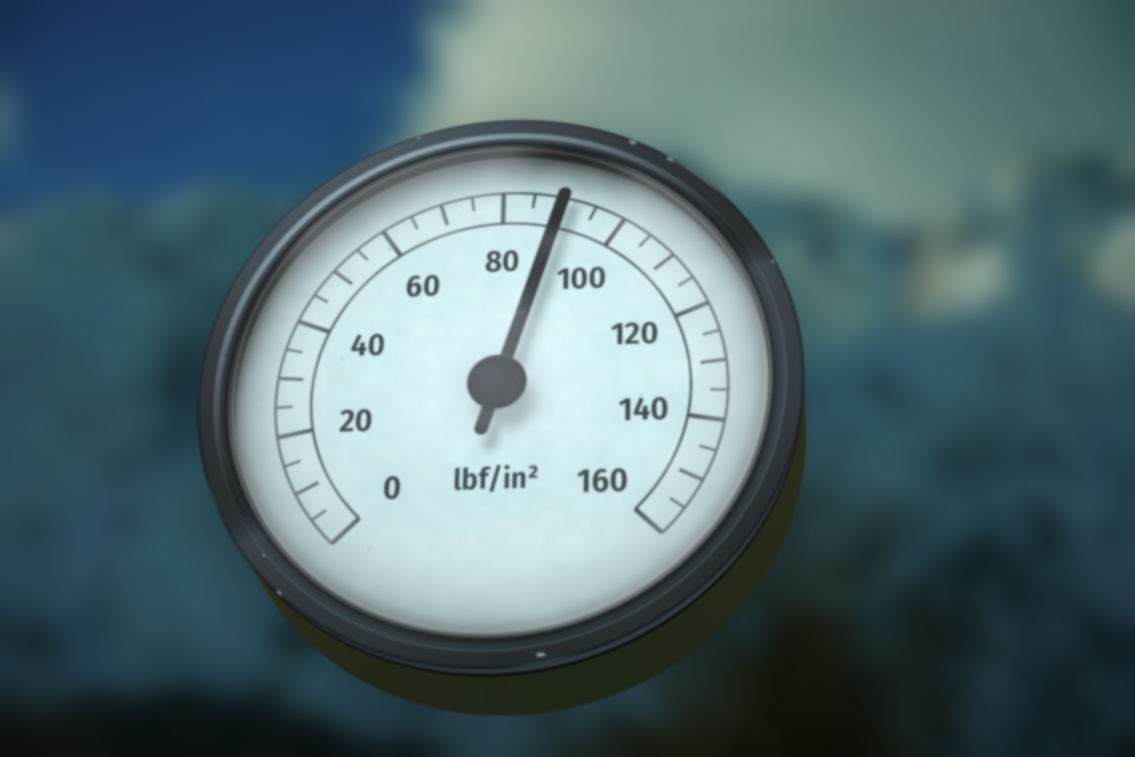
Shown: 90 psi
